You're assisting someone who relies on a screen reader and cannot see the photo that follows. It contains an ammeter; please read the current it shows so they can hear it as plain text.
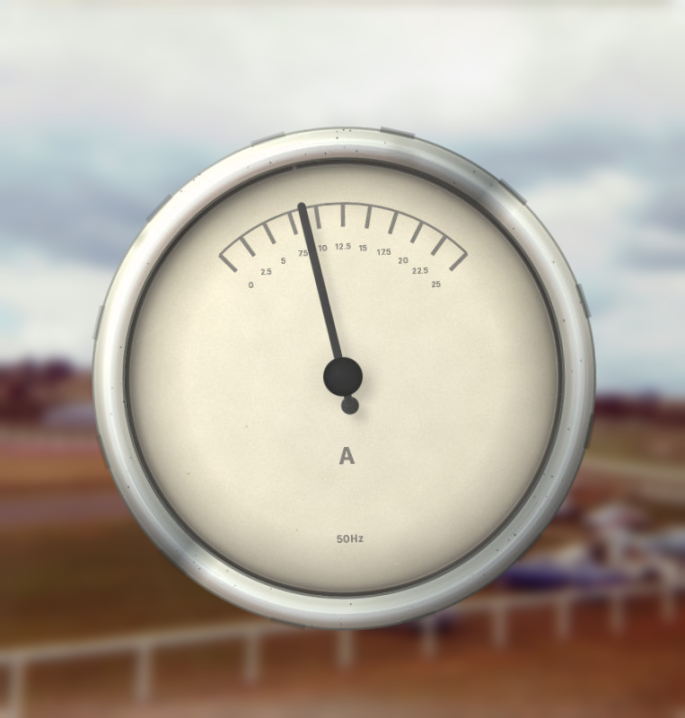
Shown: 8.75 A
